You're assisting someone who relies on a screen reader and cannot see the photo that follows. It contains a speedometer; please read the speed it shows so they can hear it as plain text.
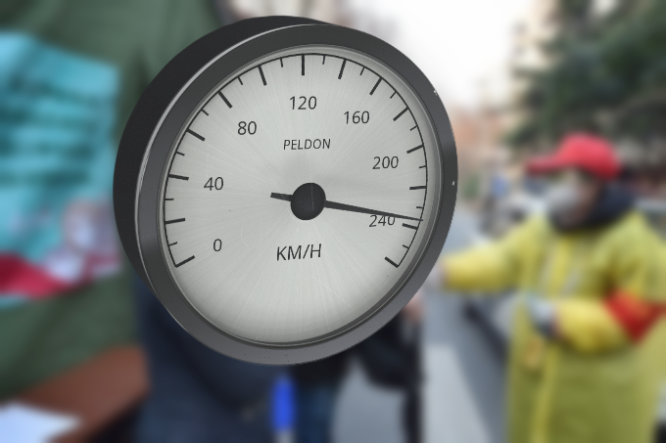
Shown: 235 km/h
